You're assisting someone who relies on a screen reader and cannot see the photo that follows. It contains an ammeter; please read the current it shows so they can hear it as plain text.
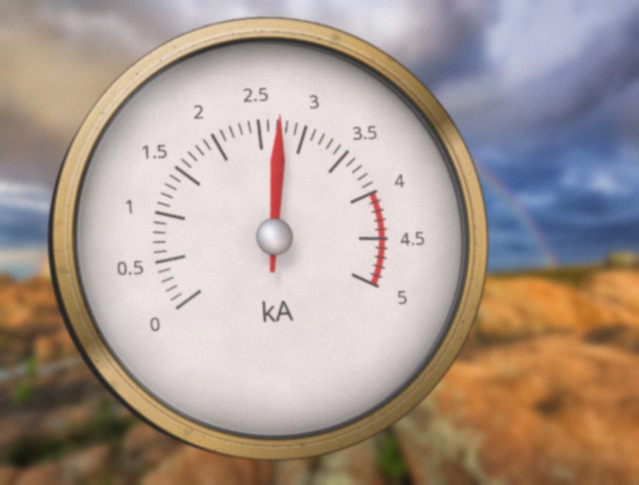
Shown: 2.7 kA
